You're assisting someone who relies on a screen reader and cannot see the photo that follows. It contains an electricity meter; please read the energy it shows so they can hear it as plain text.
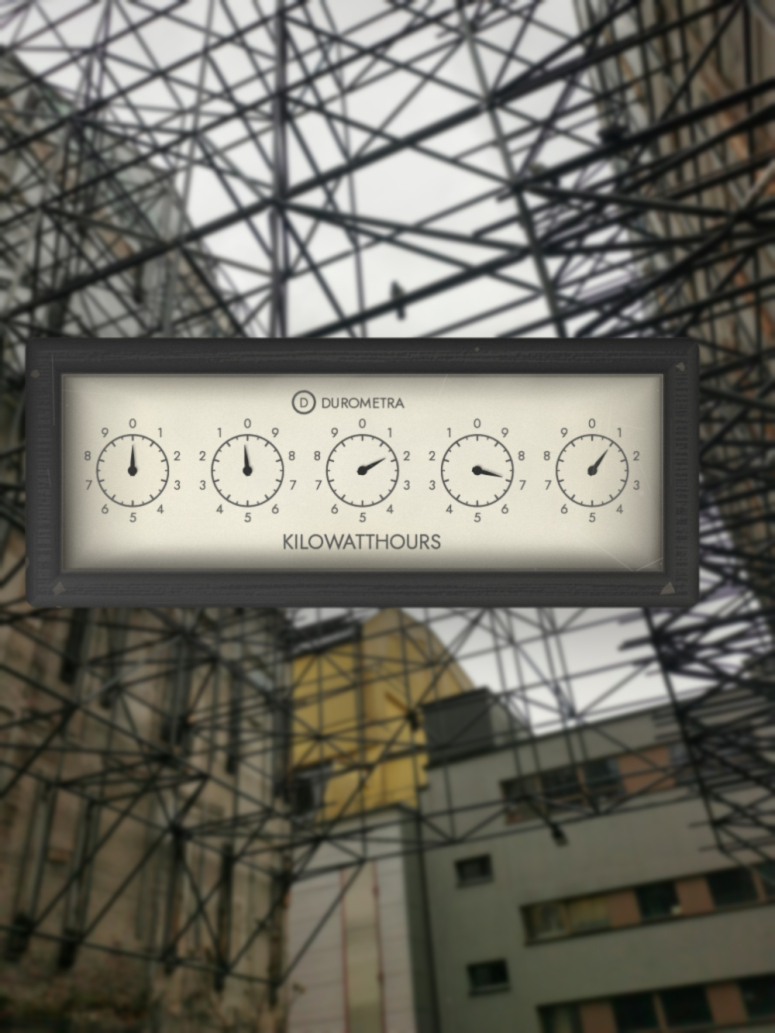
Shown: 171 kWh
